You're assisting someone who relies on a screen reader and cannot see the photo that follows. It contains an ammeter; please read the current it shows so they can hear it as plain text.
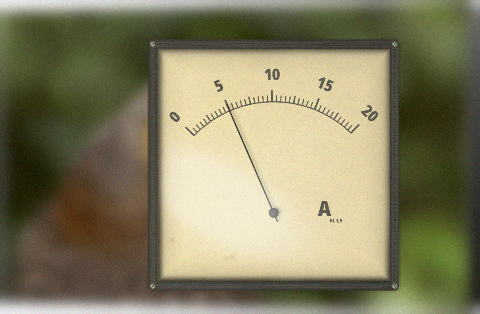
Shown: 5 A
